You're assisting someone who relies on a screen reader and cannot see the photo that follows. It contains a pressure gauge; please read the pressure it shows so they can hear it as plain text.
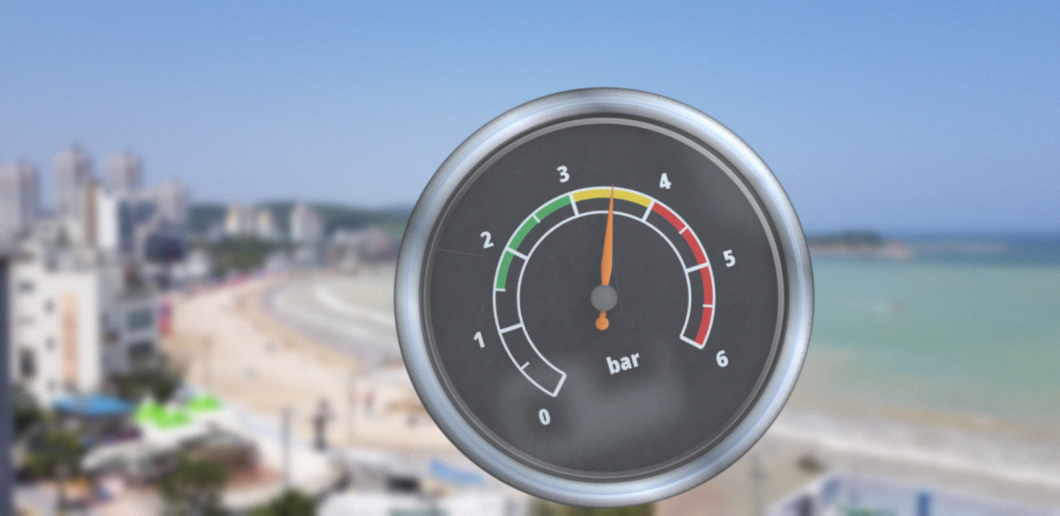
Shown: 3.5 bar
